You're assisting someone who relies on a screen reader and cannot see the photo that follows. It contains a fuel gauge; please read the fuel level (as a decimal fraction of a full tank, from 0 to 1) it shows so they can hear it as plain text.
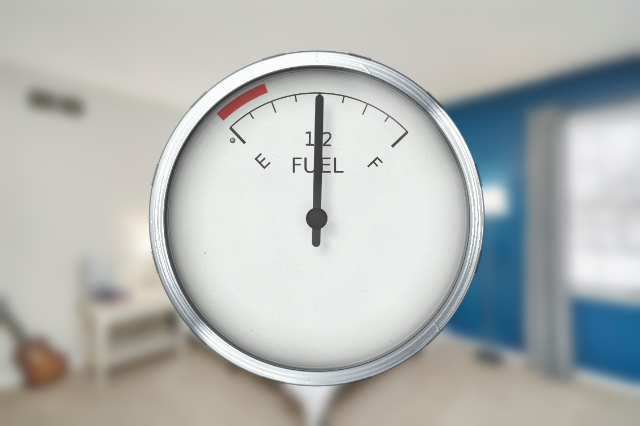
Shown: 0.5
